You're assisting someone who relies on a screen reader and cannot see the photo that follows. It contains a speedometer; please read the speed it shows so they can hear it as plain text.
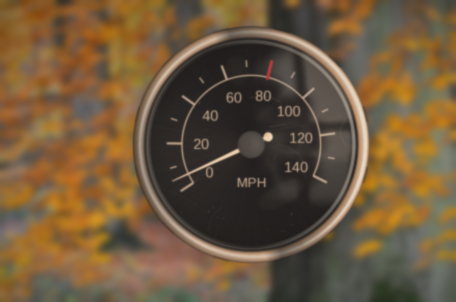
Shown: 5 mph
